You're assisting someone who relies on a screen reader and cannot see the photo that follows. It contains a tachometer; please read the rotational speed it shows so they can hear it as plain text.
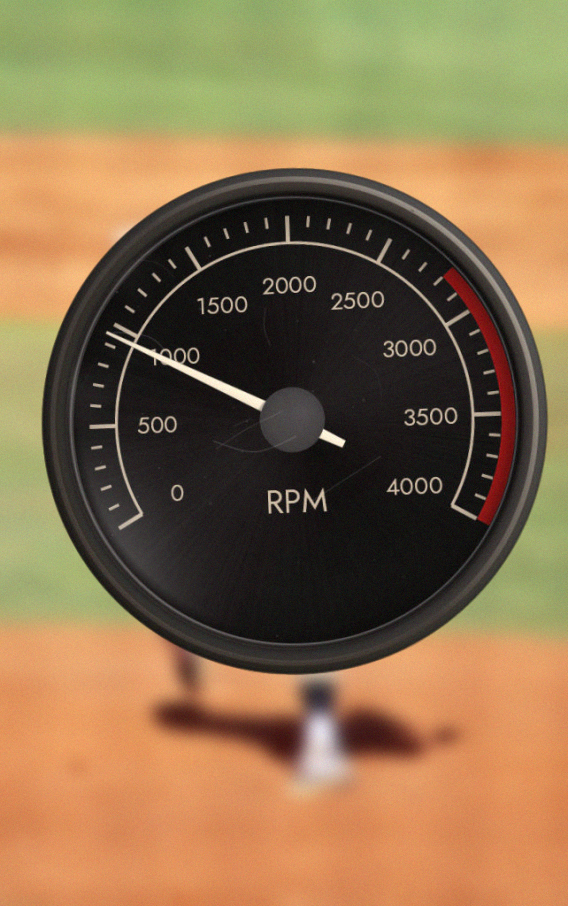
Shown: 950 rpm
